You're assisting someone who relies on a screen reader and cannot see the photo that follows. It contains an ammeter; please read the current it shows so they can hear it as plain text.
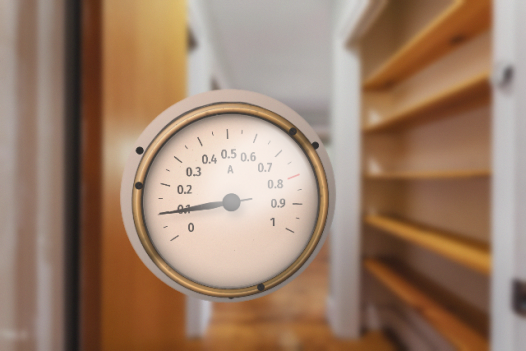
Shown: 0.1 A
